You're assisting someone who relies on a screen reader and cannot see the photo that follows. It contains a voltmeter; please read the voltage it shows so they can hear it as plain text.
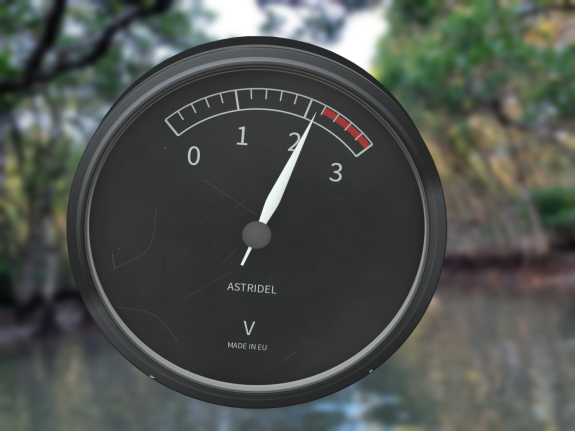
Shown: 2.1 V
